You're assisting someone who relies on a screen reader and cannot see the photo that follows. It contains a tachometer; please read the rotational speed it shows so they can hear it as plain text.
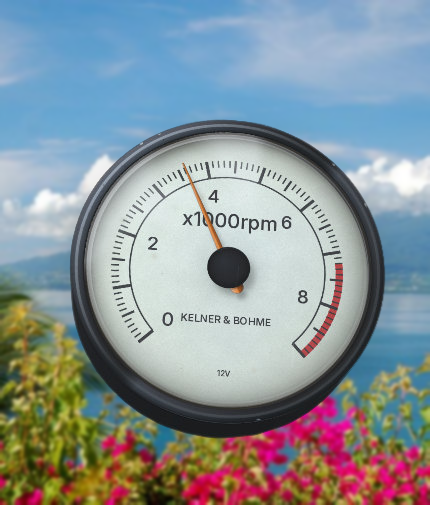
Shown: 3600 rpm
